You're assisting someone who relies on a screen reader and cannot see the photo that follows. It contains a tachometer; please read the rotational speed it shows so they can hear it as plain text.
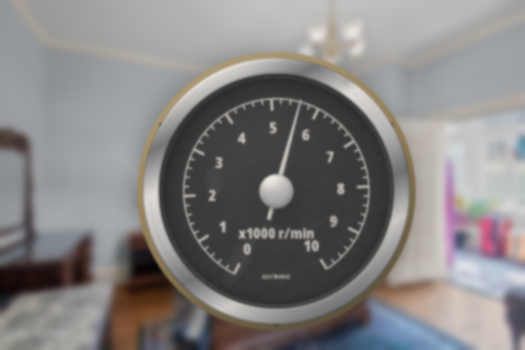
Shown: 5600 rpm
